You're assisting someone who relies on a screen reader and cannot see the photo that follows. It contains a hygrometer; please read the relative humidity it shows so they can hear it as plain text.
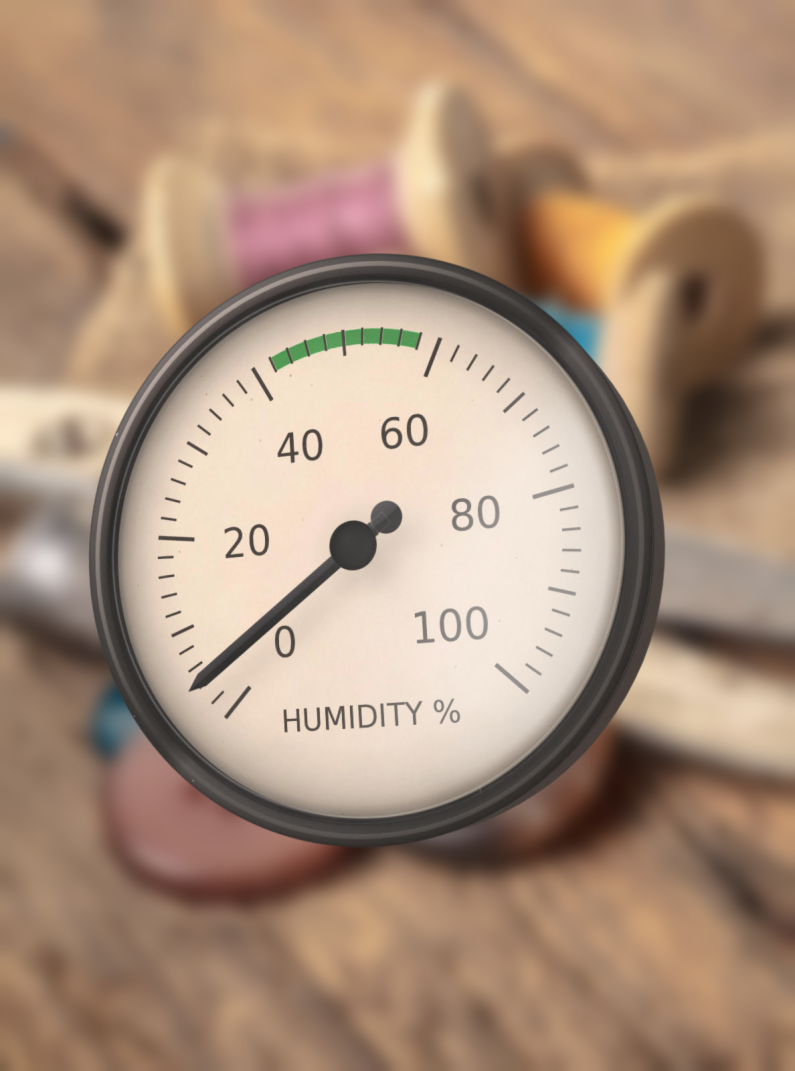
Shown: 4 %
